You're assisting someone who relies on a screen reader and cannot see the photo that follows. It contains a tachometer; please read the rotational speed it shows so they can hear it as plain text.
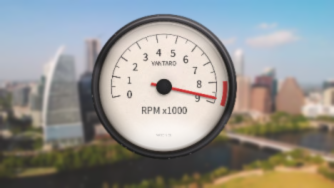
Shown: 8750 rpm
